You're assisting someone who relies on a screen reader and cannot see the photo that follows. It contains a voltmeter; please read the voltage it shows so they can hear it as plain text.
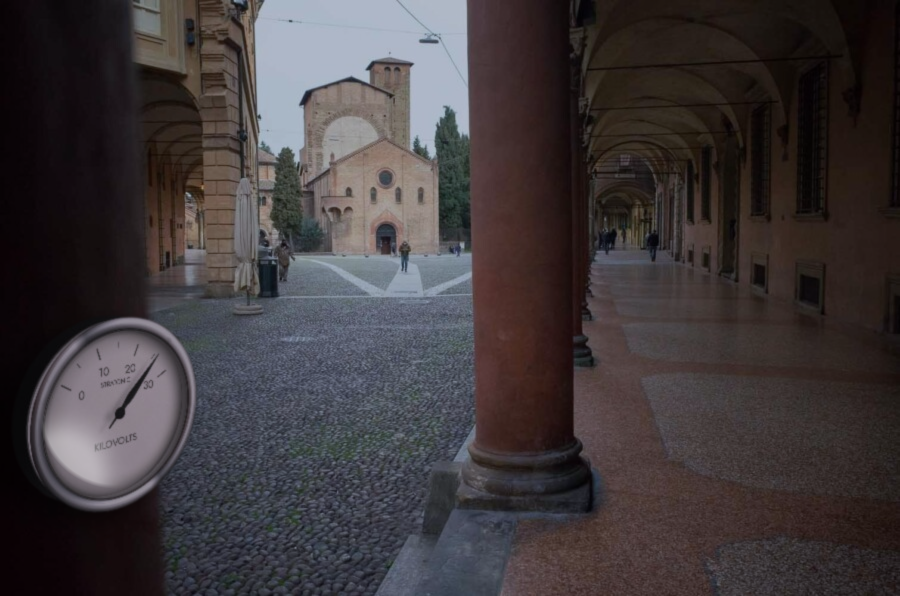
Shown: 25 kV
